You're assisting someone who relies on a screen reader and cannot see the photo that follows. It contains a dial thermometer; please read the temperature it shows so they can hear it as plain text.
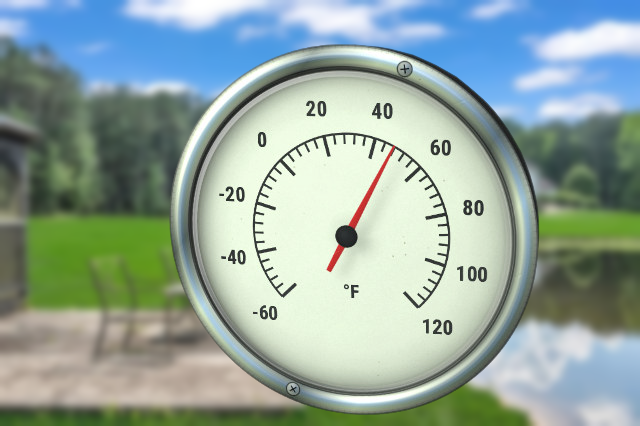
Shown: 48 °F
